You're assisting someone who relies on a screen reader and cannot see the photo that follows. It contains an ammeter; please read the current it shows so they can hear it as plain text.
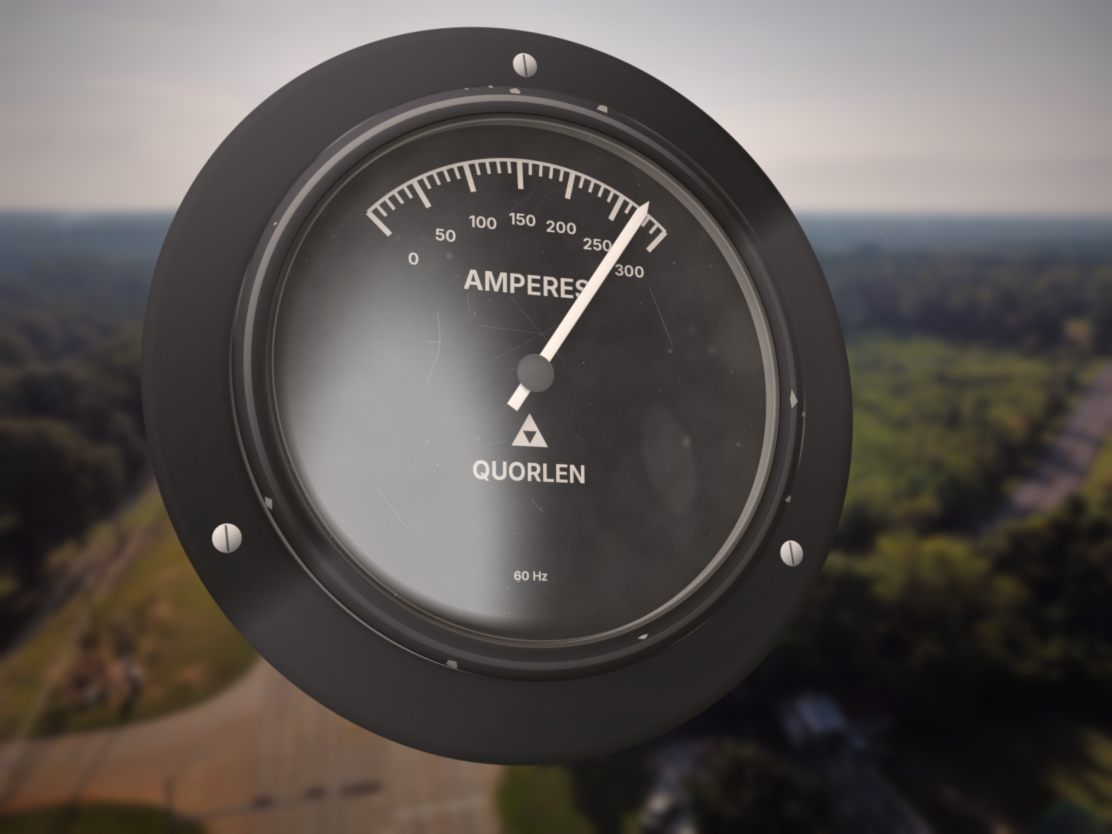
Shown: 270 A
